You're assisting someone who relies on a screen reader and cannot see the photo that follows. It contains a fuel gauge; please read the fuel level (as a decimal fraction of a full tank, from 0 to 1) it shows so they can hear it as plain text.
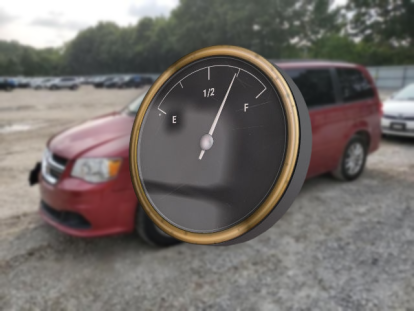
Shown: 0.75
